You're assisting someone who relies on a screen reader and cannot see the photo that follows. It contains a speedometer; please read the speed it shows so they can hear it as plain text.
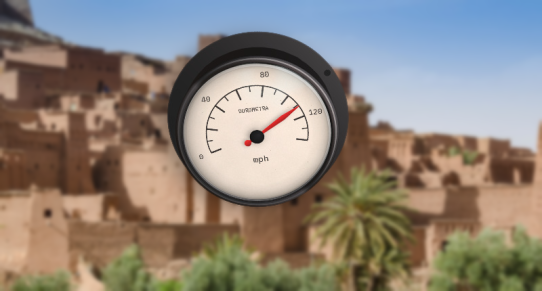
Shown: 110 mph
